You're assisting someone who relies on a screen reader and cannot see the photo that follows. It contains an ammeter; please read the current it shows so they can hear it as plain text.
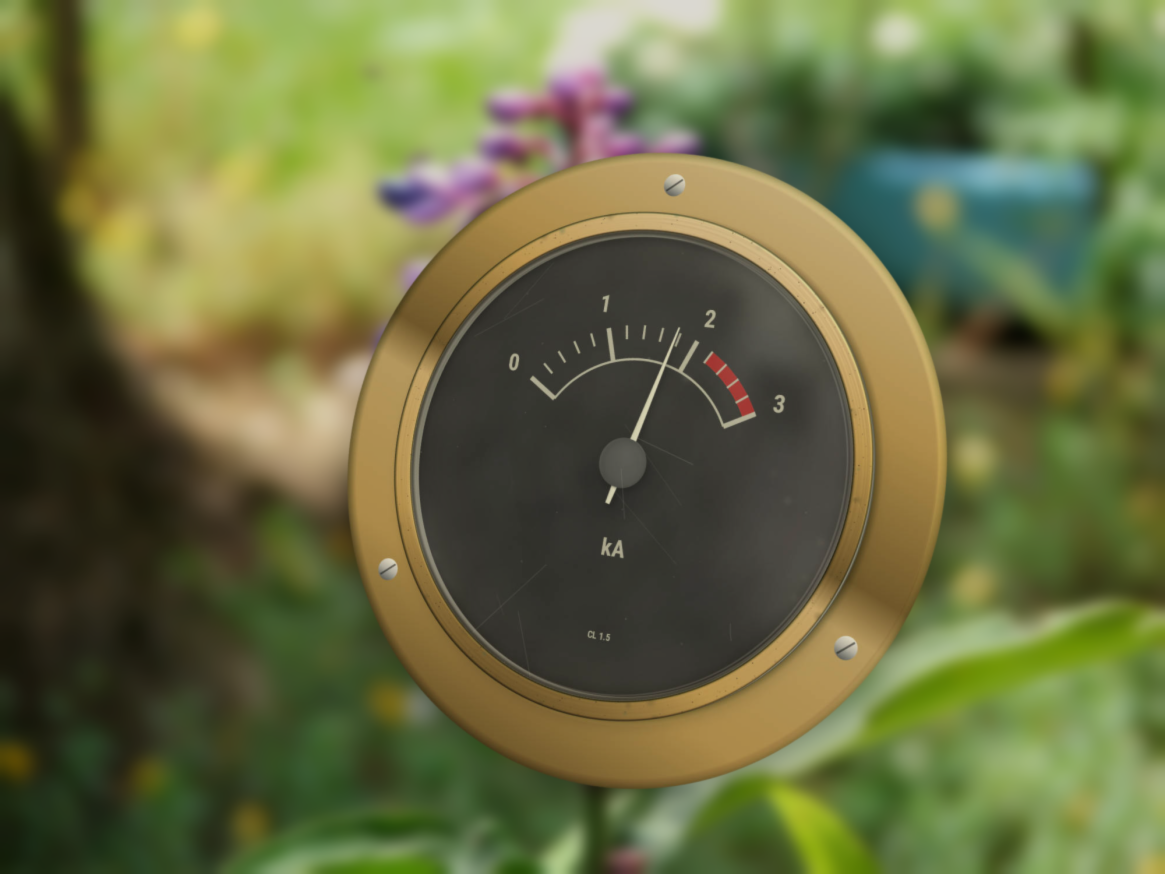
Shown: 1.8 kA
